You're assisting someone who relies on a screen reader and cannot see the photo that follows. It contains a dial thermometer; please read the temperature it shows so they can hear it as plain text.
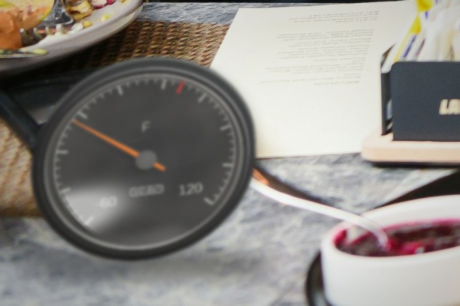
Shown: -4 °F
